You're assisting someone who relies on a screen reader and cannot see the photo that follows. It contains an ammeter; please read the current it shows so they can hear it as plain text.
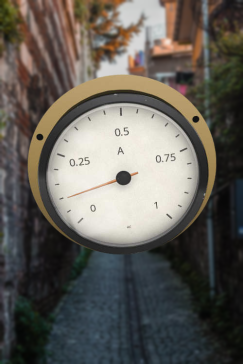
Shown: 0.1 A
